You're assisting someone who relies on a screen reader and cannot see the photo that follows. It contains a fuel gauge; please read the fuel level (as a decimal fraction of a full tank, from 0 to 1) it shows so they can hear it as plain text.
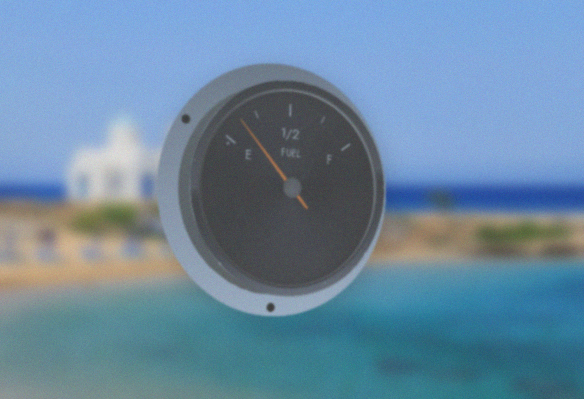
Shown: 0.125
